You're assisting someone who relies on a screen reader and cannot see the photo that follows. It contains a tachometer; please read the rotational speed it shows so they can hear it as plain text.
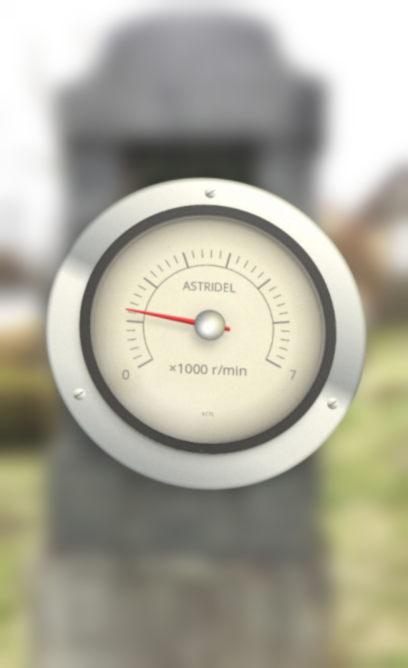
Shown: 1200 rpm
